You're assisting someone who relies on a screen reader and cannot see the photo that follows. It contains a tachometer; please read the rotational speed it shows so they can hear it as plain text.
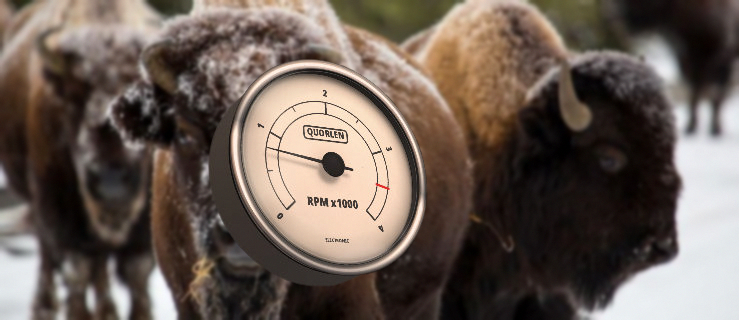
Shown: 750 rpm
